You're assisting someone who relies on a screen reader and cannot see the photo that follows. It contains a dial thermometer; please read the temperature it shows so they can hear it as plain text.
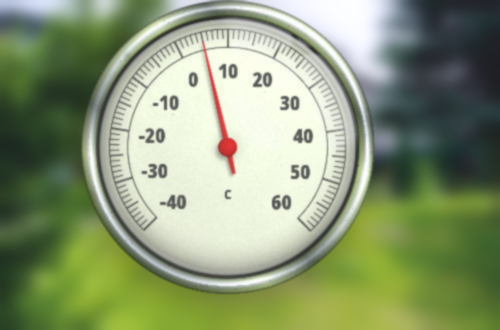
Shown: 5 °C
